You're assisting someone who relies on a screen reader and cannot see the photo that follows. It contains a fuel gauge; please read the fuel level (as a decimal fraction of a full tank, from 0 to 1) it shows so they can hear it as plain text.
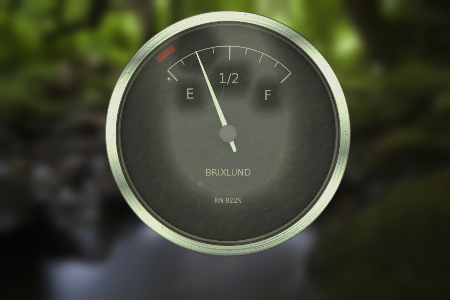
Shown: 0.25
